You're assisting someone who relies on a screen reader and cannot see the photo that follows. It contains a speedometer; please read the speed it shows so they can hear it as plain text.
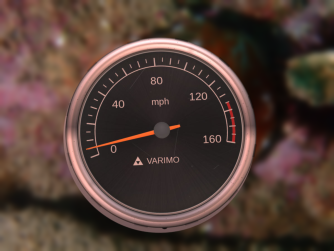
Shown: 5 mph
